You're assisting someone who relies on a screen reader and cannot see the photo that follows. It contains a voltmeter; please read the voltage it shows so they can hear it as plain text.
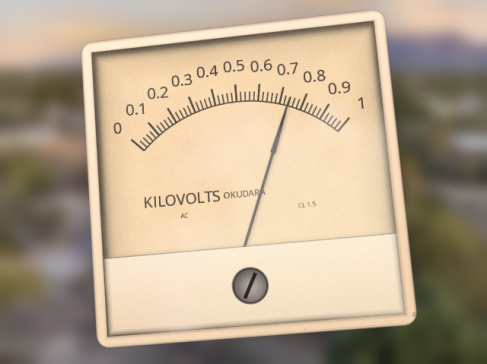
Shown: 0.74 kV
